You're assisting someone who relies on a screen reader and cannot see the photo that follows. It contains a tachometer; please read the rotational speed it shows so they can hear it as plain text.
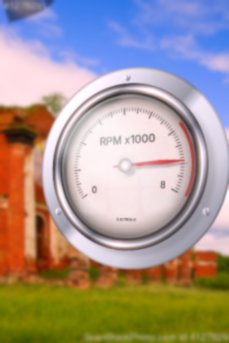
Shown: 7000 rpm
